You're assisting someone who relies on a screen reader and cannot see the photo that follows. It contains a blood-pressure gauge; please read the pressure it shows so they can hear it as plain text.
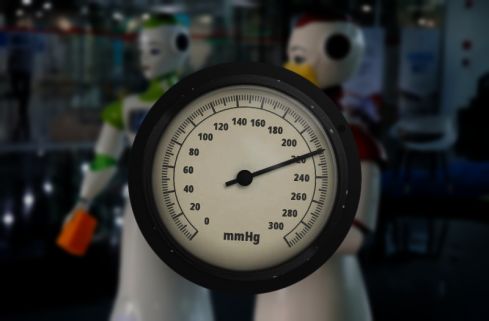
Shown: 220 mmHg
